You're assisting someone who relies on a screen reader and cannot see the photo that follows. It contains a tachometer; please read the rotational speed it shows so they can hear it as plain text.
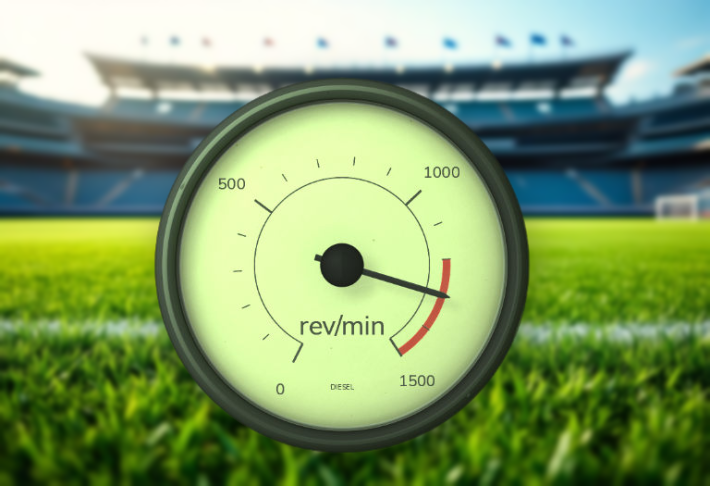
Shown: 1300 rpm
